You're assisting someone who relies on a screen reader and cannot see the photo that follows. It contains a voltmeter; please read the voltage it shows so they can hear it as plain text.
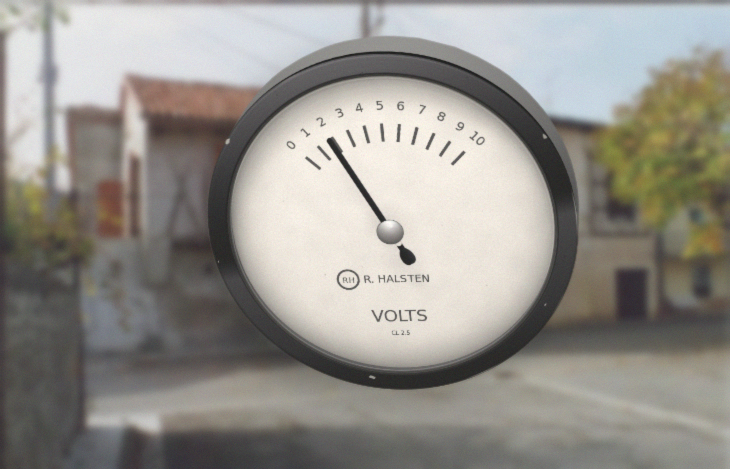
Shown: 2 V
